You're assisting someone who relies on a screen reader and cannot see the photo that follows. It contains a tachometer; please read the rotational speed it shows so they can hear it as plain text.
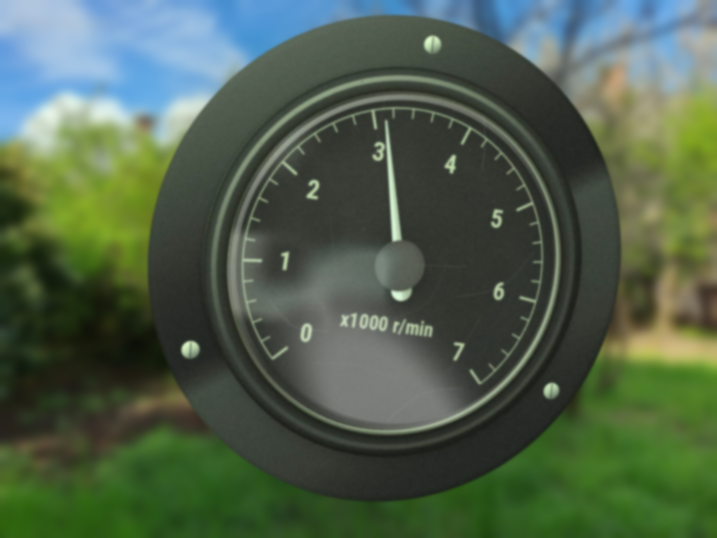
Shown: 3100 rpm
